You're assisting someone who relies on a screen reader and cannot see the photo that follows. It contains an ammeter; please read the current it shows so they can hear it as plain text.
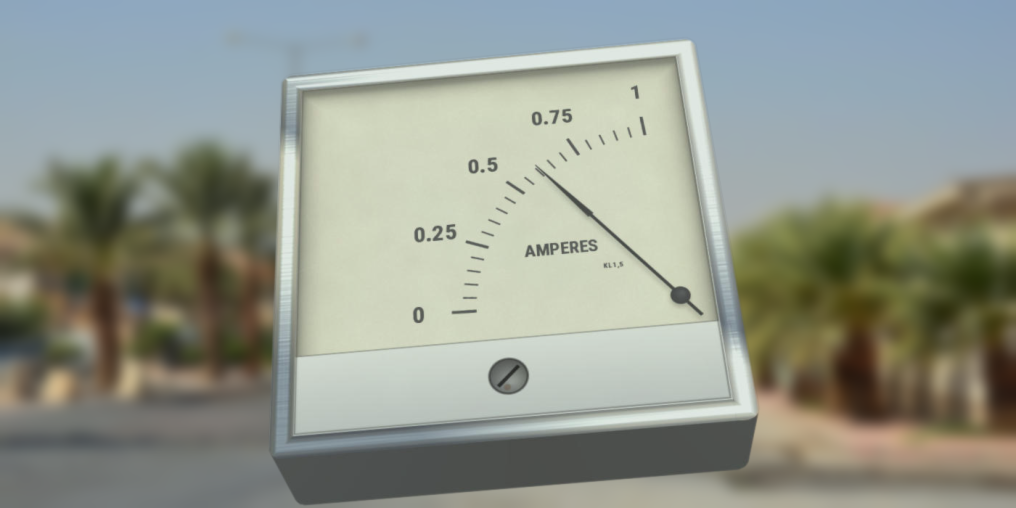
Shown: 0.6 A
